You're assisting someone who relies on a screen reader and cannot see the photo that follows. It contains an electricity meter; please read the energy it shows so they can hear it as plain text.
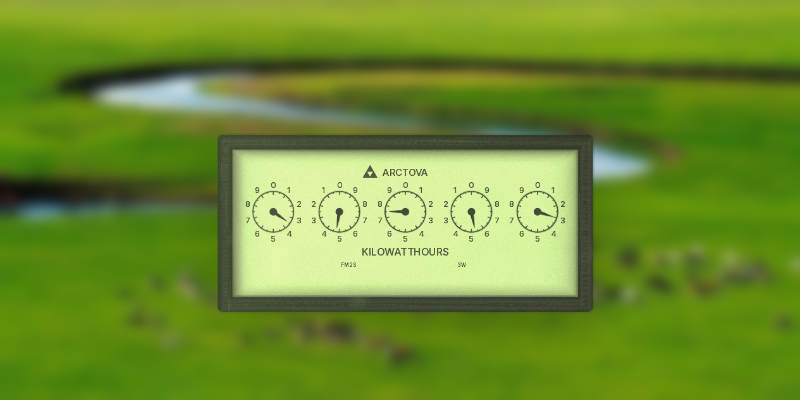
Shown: 34753 kWh
